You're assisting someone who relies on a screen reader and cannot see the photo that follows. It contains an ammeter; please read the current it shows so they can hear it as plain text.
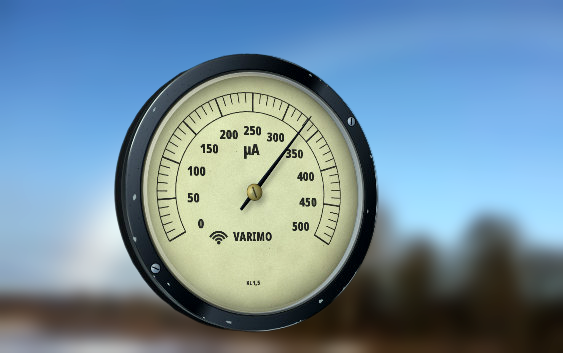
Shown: 330 µA
